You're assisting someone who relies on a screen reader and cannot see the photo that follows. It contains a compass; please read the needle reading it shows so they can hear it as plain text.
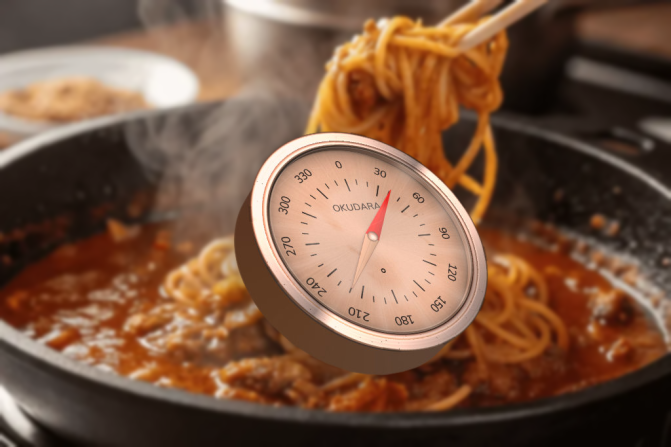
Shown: 40 °
